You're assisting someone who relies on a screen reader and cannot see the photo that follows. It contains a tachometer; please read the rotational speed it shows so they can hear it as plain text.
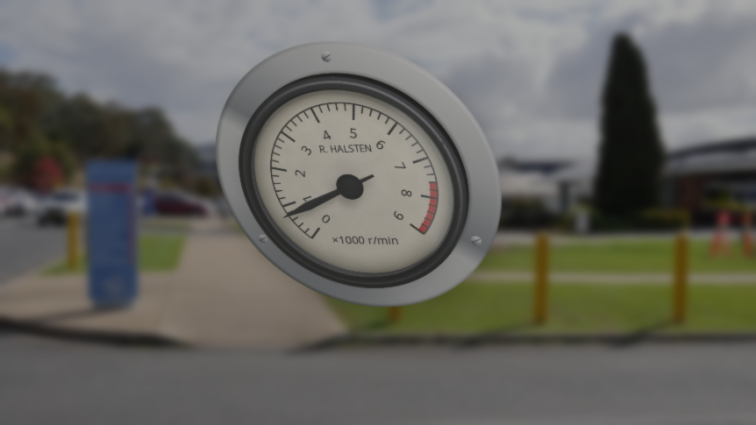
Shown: 800 rpm
